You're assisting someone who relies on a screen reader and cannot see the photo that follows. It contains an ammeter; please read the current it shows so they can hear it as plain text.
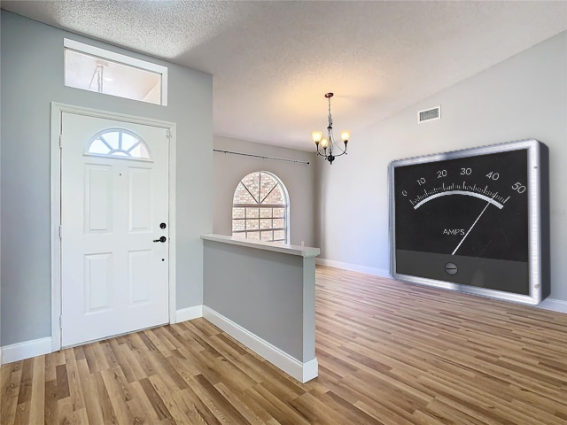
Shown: 45 A
